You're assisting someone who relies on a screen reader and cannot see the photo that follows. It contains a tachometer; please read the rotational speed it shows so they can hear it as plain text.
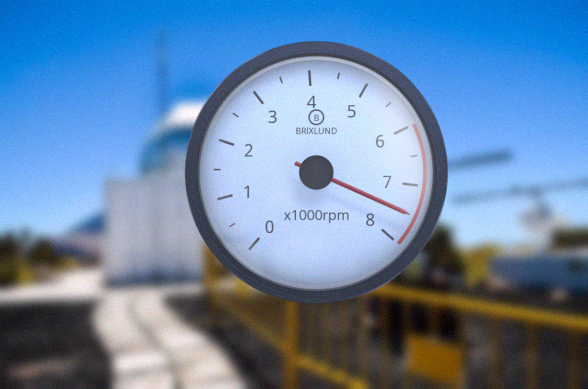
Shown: 7500 rpm
